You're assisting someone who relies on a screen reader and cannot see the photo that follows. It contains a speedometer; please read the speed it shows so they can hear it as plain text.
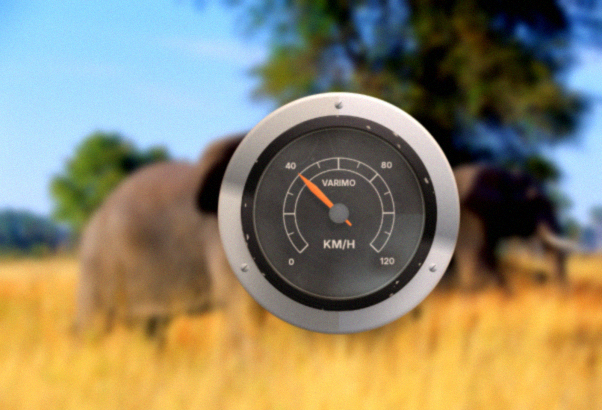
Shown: 40 km/h
